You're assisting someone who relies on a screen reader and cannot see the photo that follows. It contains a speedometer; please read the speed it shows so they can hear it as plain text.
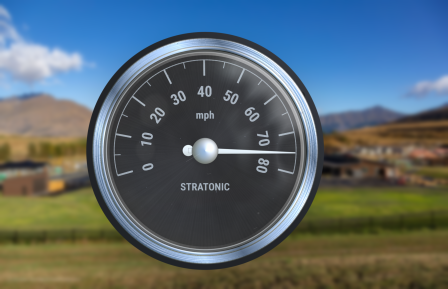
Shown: 75 mph
